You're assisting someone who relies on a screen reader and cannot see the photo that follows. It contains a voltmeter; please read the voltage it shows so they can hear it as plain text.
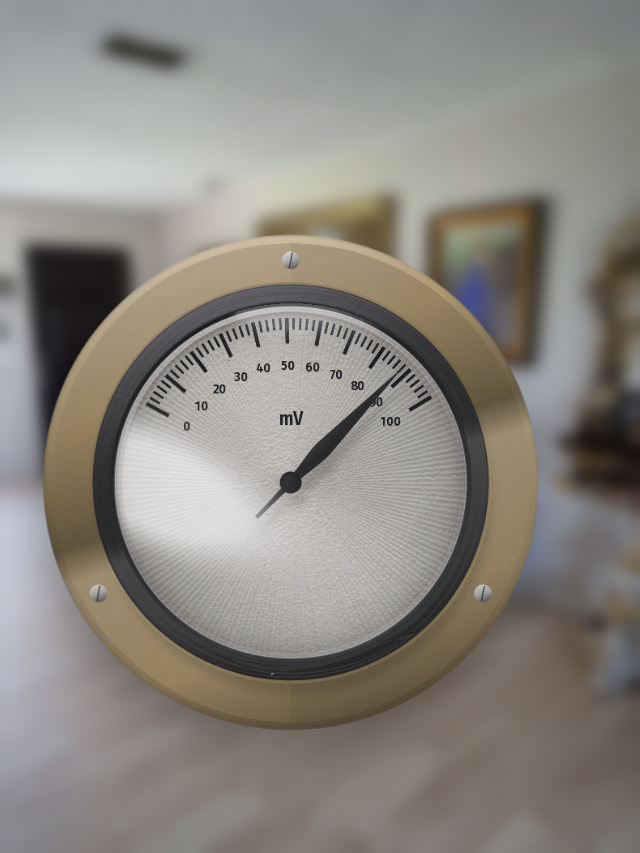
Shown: 88 mV
